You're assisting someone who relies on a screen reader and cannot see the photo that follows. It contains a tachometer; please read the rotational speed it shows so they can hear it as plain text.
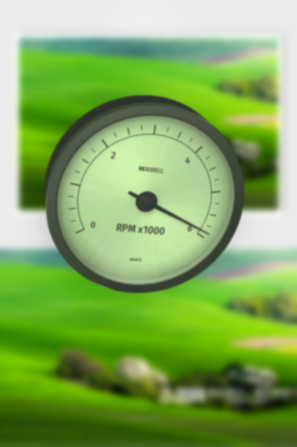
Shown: 5875 rpm
